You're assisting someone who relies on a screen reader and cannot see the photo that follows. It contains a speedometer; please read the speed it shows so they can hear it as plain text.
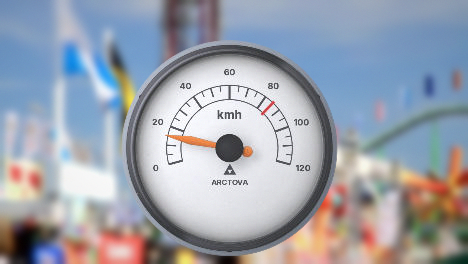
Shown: 15 km/h
